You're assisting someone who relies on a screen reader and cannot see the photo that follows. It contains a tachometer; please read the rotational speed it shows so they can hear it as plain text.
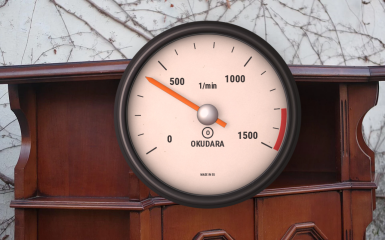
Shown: 400 rpm
